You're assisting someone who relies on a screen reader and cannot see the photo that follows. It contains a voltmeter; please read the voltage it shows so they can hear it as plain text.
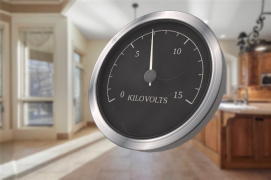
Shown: 7 kV
